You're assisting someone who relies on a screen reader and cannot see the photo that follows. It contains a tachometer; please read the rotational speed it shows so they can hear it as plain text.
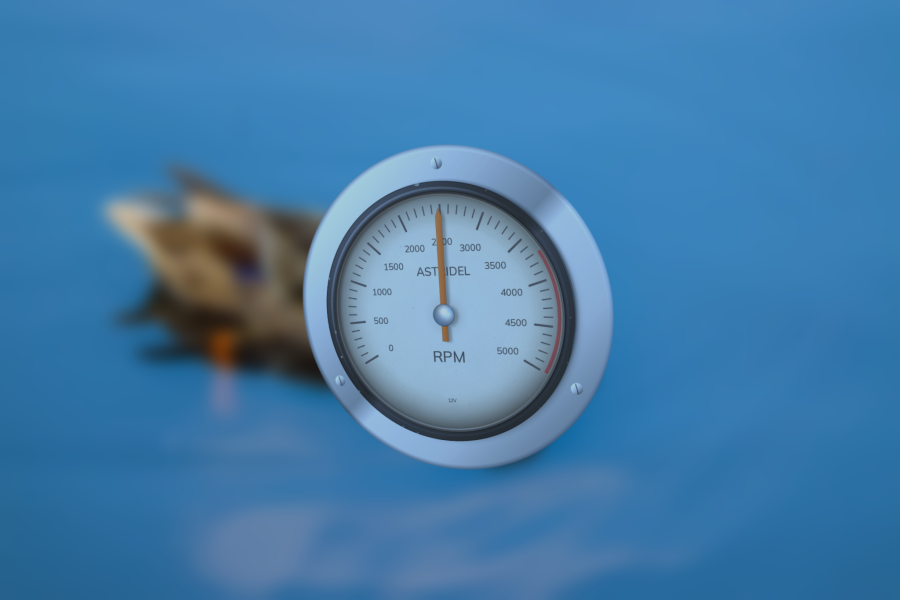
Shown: 2500 rpm
